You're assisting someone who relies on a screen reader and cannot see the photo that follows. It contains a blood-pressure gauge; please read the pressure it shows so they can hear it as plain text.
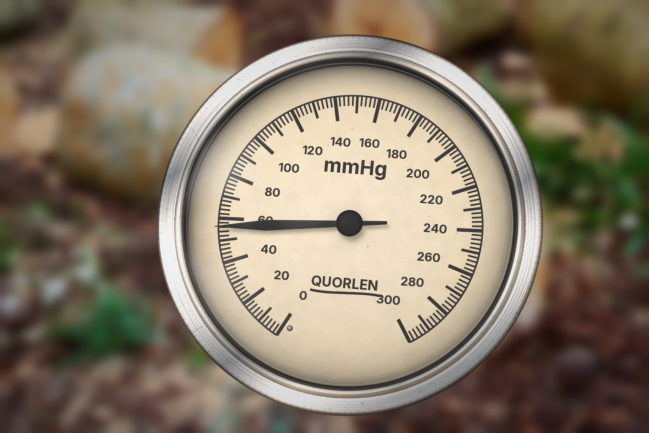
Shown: 56 mmHg
